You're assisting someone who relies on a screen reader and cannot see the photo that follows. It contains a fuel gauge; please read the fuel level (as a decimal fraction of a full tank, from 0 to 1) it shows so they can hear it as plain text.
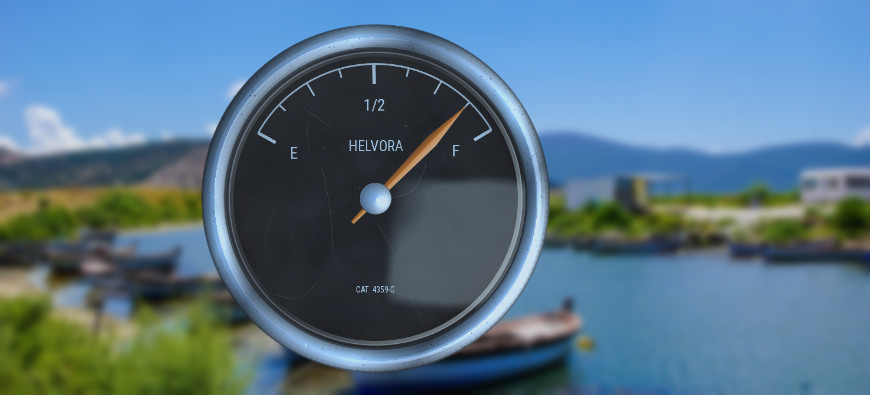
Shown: 0.875
